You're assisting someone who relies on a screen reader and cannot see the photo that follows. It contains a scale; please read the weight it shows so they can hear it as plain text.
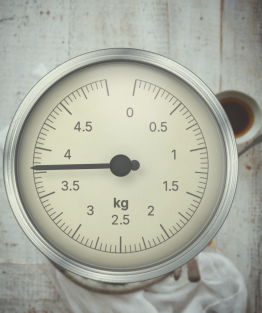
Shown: 3.8 kg
